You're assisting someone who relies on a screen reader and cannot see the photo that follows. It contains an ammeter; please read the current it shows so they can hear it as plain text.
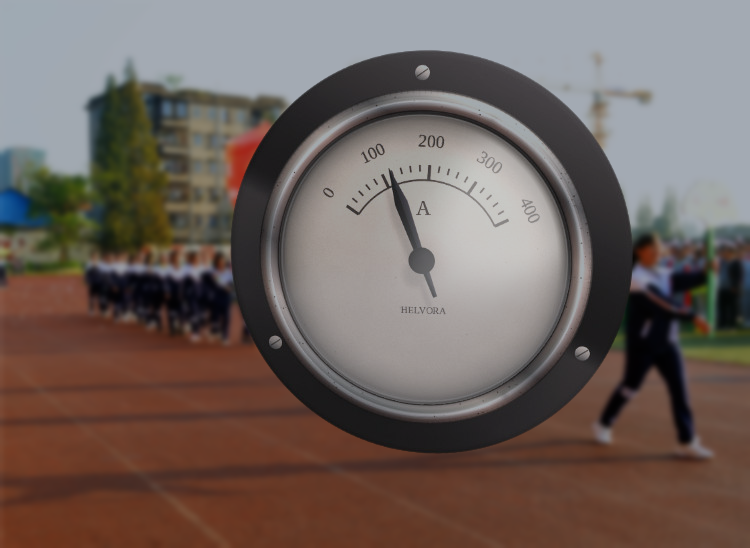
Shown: 120 A
